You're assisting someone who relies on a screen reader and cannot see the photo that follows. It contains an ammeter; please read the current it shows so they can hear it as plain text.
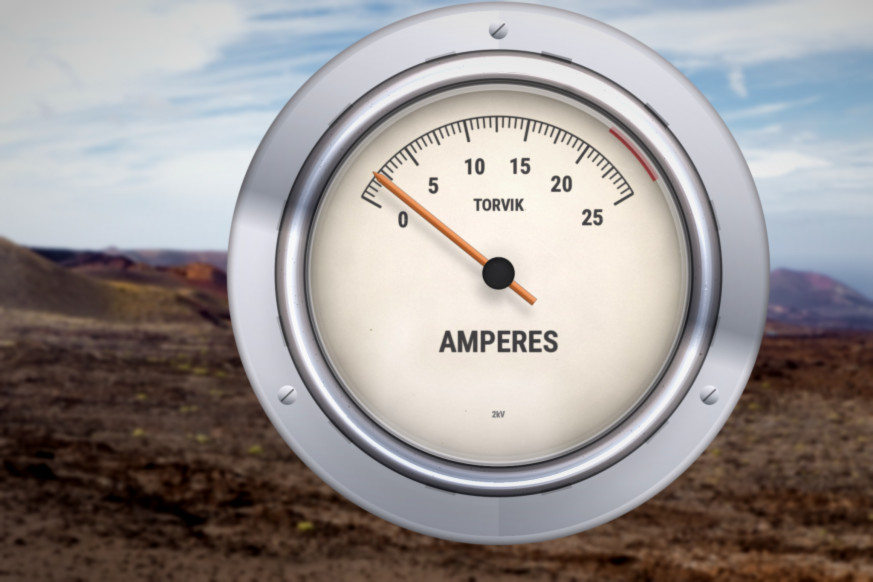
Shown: 2 A
